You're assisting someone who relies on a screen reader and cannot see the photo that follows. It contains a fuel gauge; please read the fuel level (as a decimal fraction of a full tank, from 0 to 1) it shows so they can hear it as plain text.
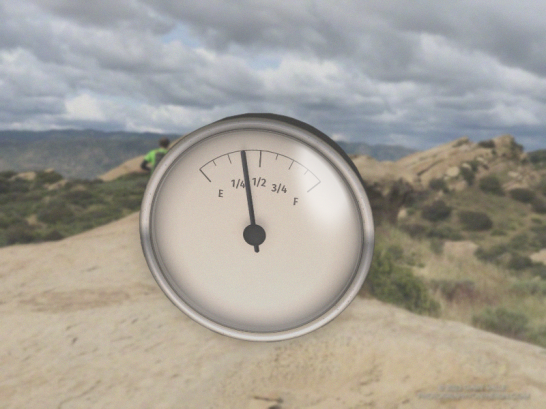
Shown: 0.375
